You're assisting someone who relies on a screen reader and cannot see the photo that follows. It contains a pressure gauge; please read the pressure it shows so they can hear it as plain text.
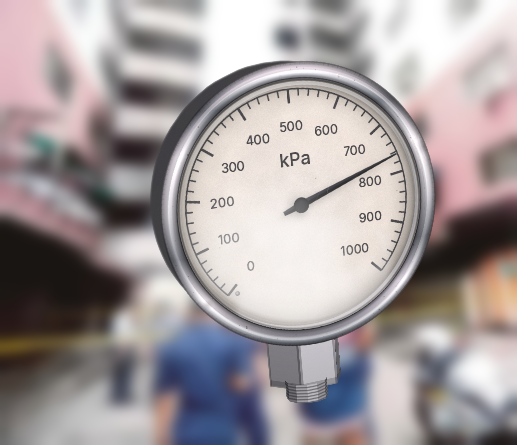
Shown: 760 kPa
